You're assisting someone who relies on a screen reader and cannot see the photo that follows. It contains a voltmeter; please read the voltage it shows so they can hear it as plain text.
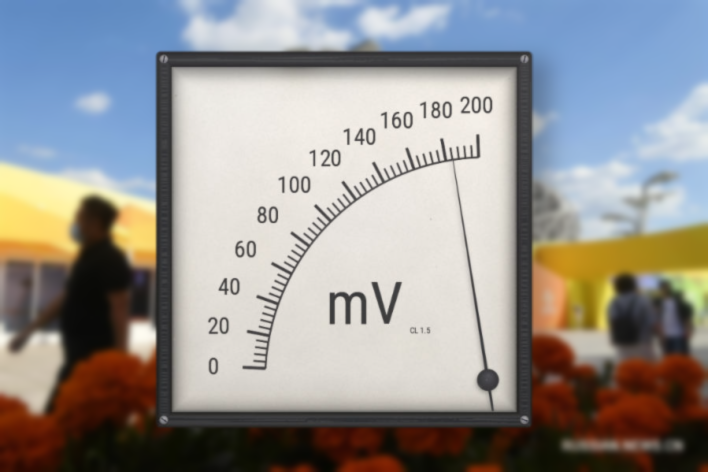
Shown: 184 mV
